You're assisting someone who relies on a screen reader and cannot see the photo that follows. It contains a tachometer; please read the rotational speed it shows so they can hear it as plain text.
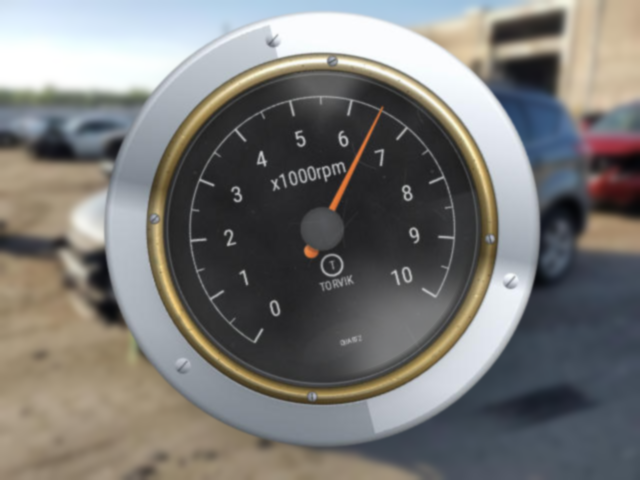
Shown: 6500 rpm
